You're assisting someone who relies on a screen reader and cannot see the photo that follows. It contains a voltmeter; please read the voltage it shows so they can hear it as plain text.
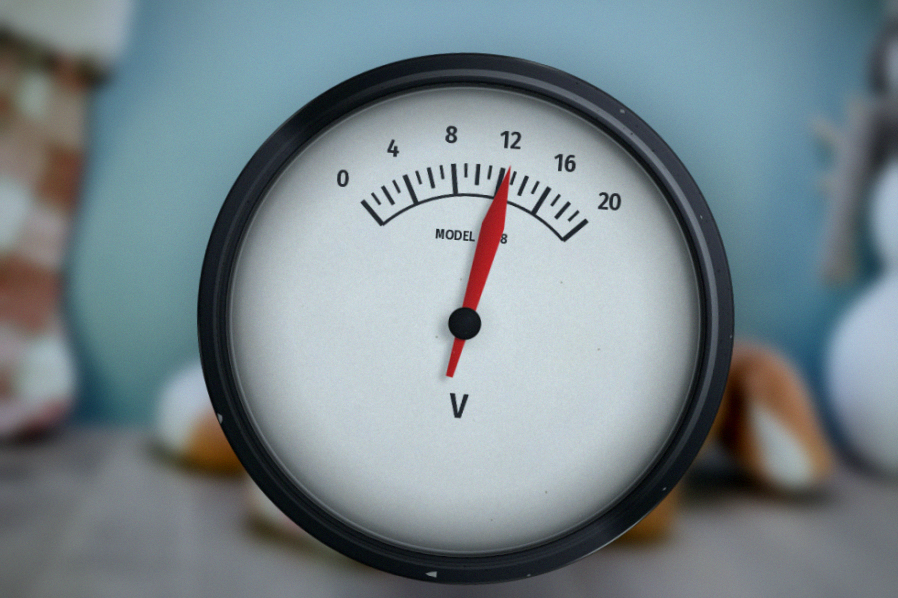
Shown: 12.5 V
